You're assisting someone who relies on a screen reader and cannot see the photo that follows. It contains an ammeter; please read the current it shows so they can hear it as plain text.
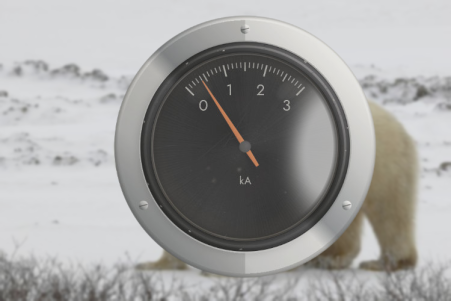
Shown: 0.4 kA
